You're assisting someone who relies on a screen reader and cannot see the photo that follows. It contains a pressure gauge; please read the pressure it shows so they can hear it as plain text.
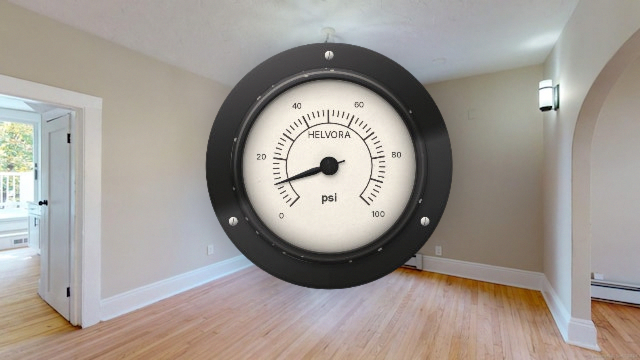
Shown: 10 psi
